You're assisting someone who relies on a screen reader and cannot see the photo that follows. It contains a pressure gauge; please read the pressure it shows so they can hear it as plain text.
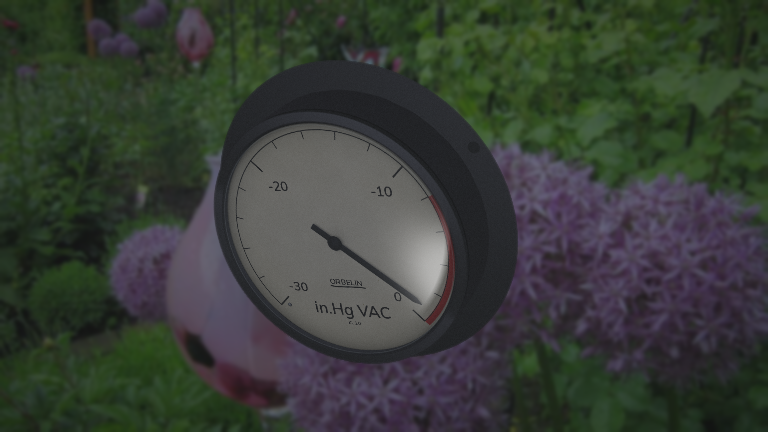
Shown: -1 inHg
